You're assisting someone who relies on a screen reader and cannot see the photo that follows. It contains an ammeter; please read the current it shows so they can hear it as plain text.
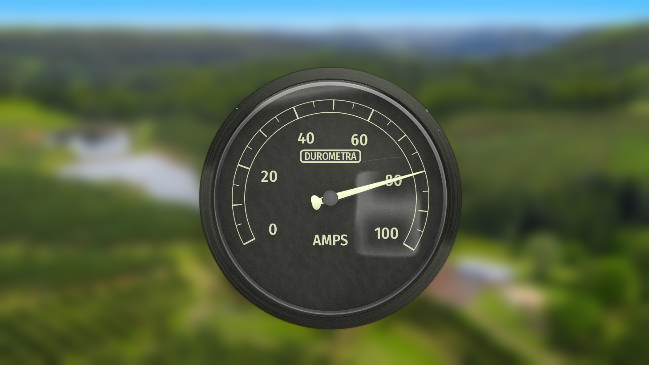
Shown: 80 A
